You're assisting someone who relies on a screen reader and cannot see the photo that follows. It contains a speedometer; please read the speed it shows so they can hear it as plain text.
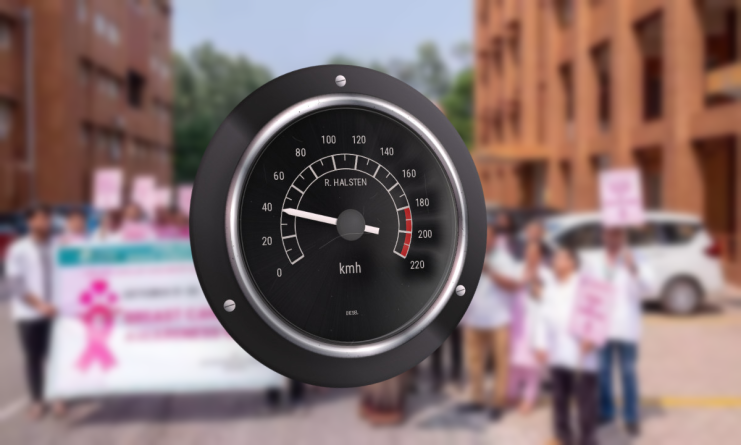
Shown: 40 km/h
